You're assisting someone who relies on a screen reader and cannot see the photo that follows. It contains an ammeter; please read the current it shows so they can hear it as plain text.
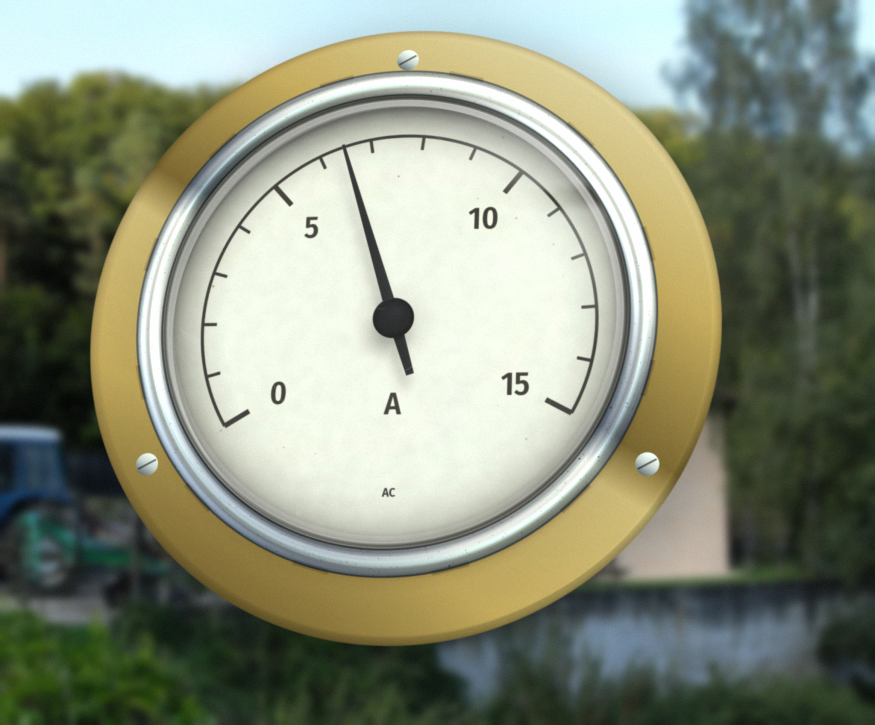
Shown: 6.5 A
